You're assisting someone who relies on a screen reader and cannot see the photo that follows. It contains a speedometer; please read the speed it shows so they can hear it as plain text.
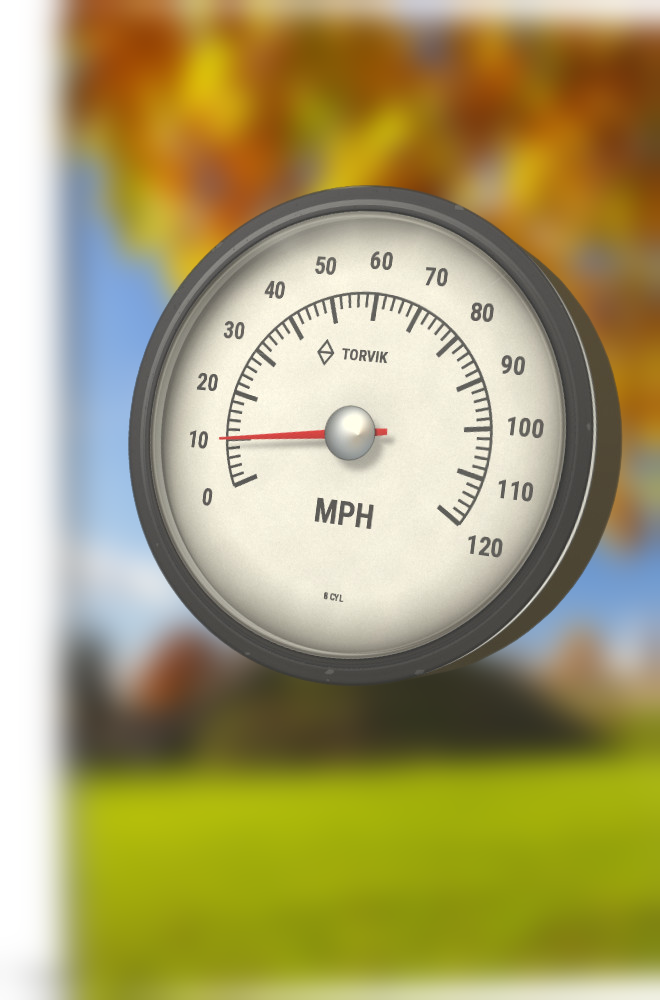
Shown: 10 mph
